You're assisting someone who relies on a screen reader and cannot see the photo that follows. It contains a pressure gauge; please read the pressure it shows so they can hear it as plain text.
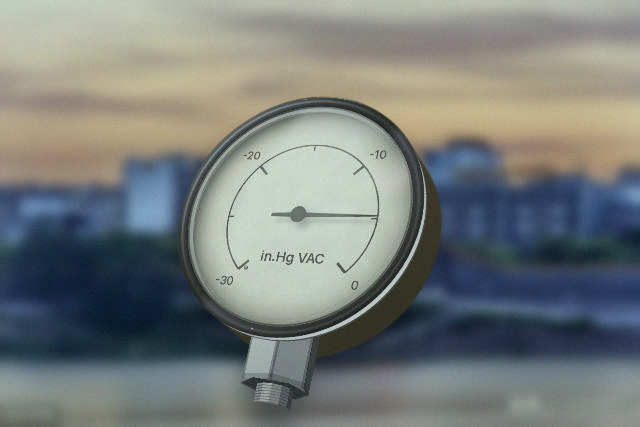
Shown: -5 inHg
